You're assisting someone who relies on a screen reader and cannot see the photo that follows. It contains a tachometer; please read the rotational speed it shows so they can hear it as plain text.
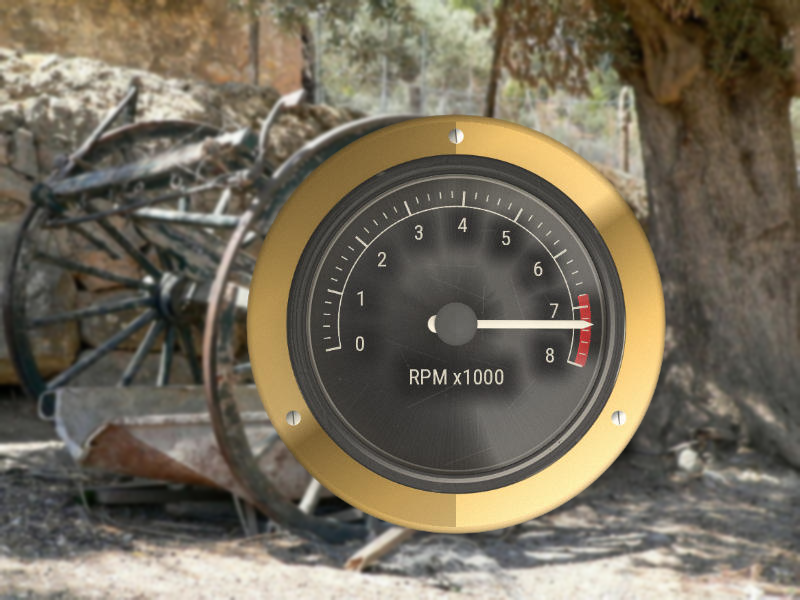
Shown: 7300 rpm
